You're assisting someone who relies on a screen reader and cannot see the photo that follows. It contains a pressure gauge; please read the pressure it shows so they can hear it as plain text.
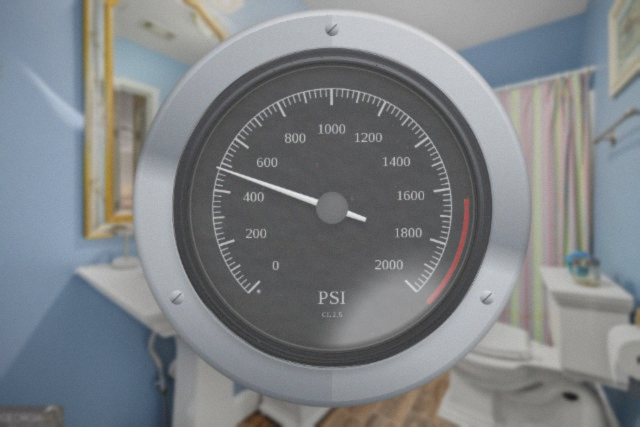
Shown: 480 psi
